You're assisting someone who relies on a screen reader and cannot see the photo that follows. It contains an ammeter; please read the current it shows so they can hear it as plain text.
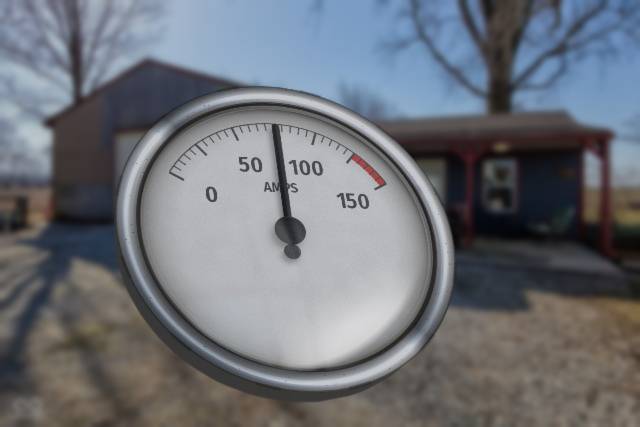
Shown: 75 A
